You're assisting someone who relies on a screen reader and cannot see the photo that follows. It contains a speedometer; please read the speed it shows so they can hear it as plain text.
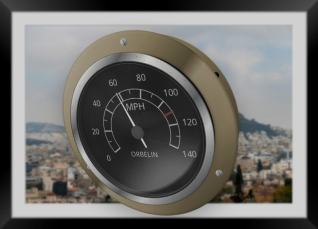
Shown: 60 mph
